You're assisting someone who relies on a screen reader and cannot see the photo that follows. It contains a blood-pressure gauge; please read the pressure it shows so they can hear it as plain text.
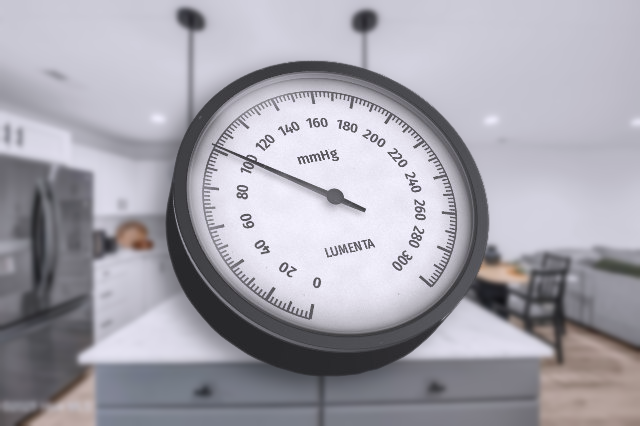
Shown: 100 mmHg
